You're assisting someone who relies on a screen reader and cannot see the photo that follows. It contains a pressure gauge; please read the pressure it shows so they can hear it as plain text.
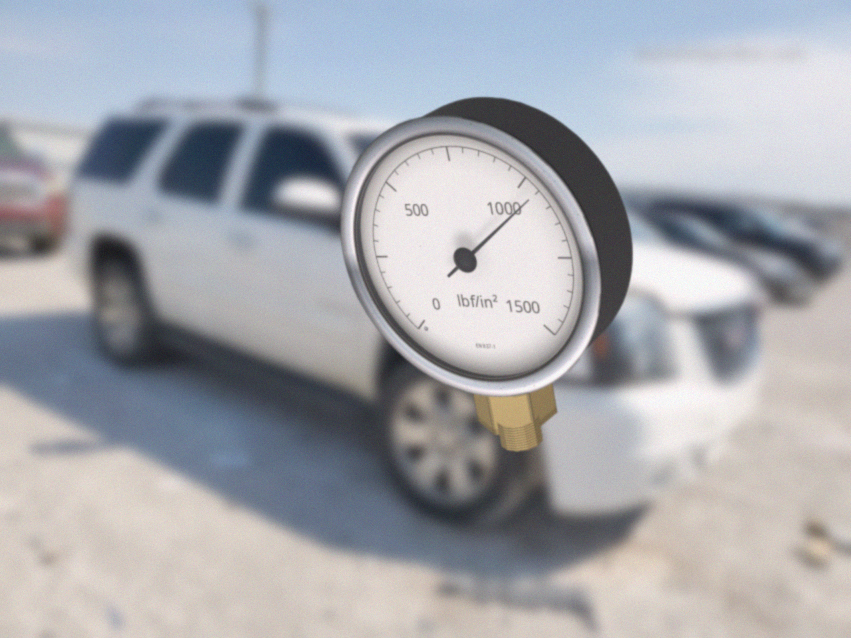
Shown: 1050 psi
